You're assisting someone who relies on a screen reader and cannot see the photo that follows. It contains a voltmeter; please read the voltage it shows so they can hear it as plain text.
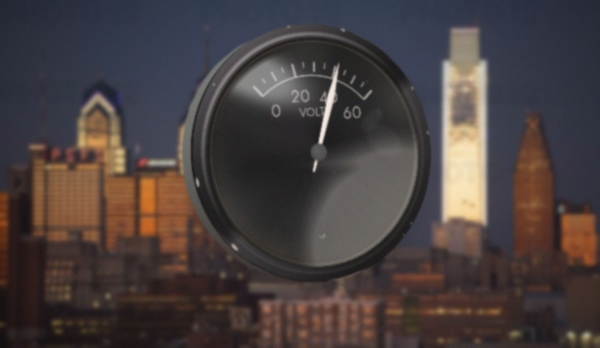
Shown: 40 V
